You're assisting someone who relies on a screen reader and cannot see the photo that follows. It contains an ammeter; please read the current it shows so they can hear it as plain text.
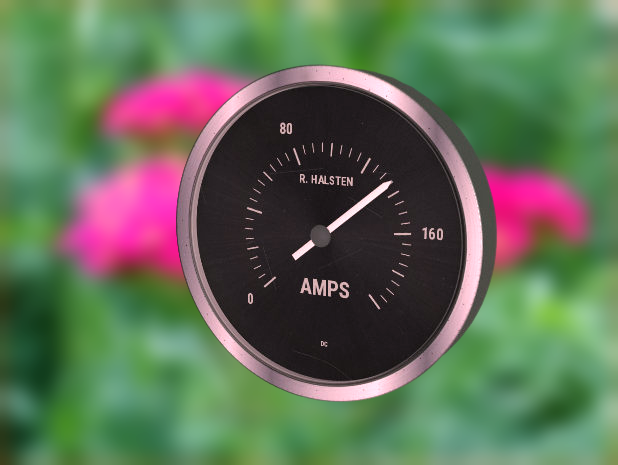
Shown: 135 A
